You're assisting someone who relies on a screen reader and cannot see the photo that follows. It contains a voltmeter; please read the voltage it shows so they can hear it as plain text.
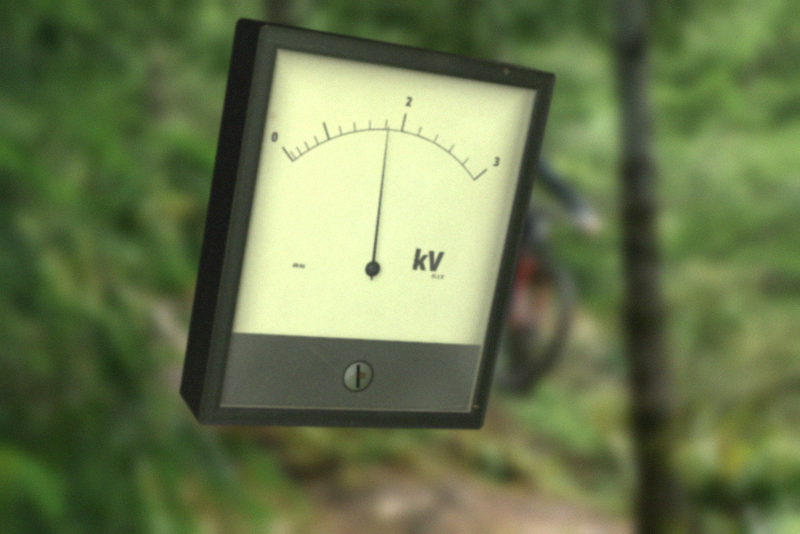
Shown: 1.8 kV
